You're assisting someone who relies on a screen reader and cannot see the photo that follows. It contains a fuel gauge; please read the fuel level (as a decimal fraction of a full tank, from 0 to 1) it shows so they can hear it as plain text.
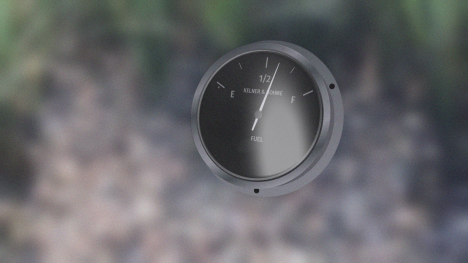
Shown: 0.625
